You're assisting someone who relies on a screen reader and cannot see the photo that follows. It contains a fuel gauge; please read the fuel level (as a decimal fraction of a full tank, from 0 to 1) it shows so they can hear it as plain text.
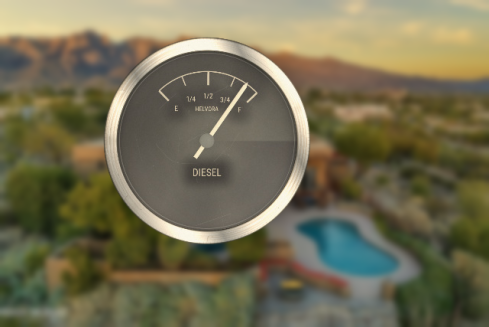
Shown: 0.875
